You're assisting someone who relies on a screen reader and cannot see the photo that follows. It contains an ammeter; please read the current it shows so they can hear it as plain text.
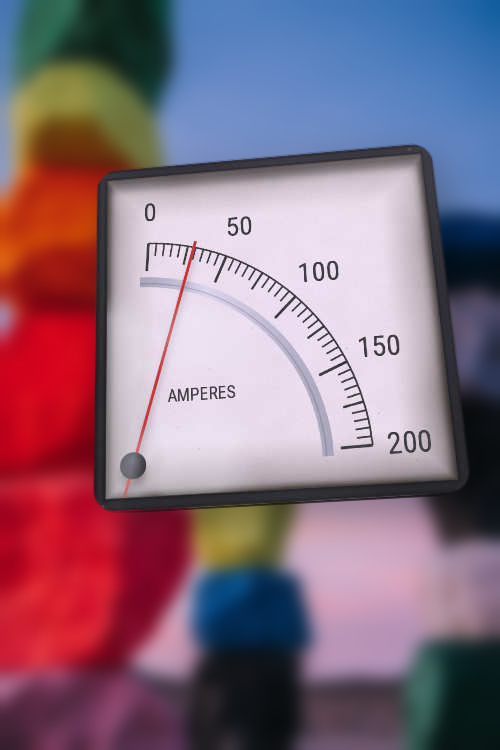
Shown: 30 A
